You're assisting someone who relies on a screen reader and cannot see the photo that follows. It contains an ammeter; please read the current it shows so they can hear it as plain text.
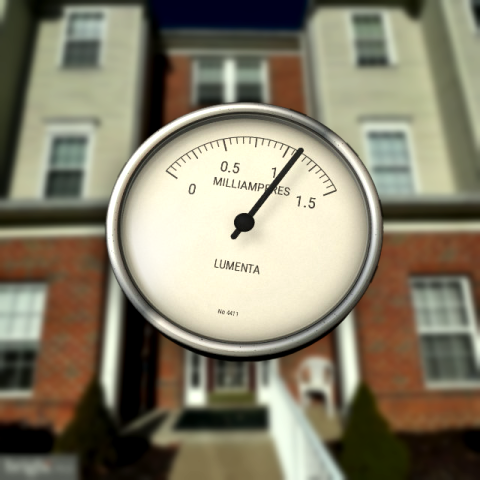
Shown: 1.1 mA
